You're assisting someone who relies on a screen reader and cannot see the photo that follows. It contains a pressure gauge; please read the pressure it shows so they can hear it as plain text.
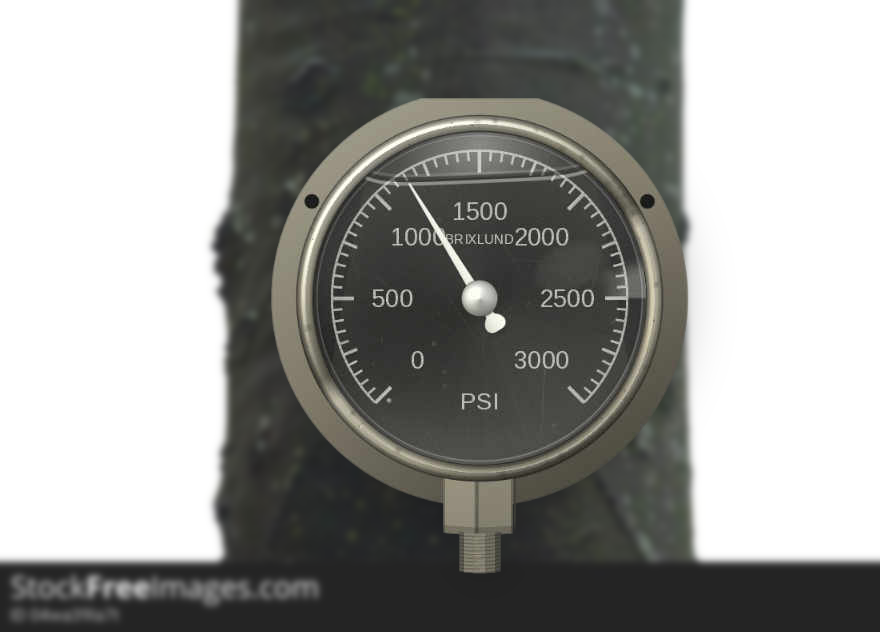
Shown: 1150 psi
